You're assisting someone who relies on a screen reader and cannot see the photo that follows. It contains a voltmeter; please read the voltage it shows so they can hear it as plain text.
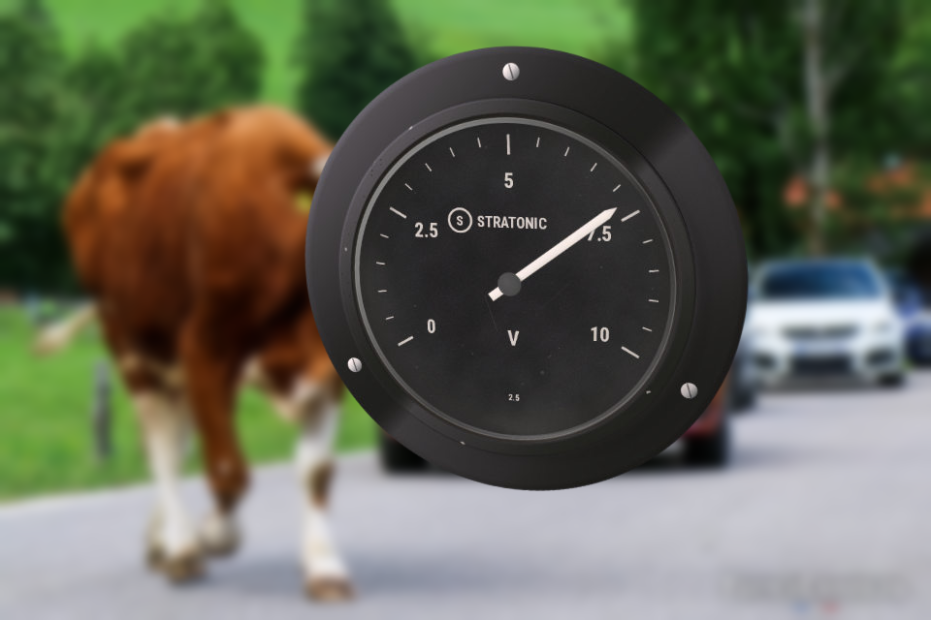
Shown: 7.25 V
